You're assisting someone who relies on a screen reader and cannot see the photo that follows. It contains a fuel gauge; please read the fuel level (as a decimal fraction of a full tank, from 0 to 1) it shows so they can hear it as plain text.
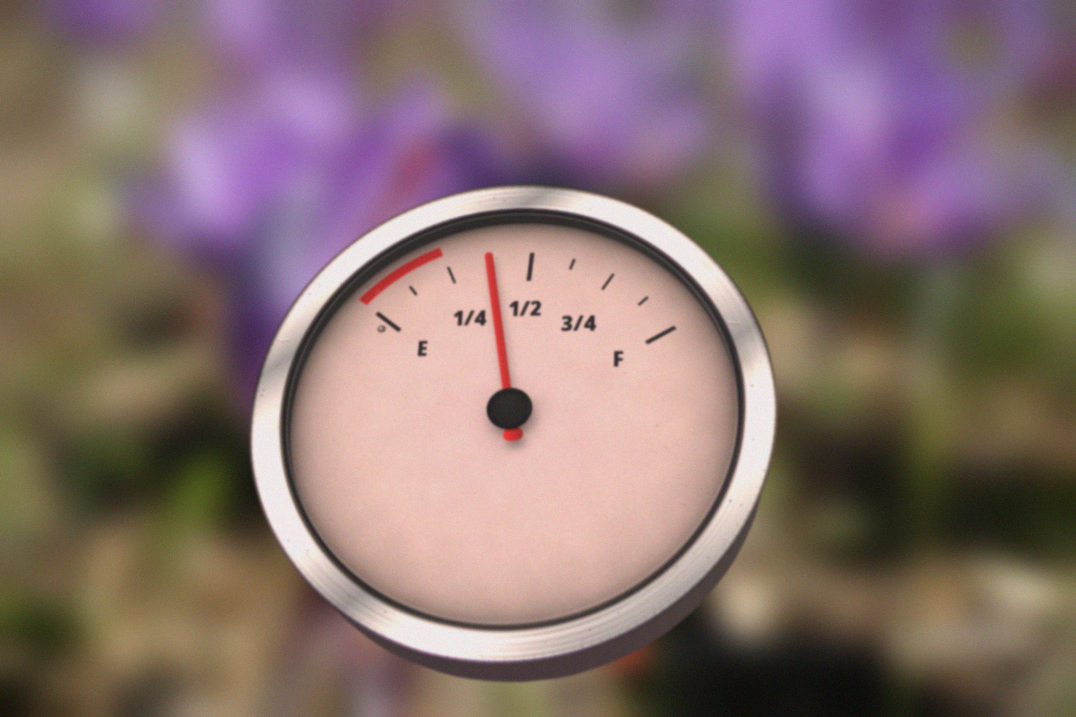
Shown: 0.375
